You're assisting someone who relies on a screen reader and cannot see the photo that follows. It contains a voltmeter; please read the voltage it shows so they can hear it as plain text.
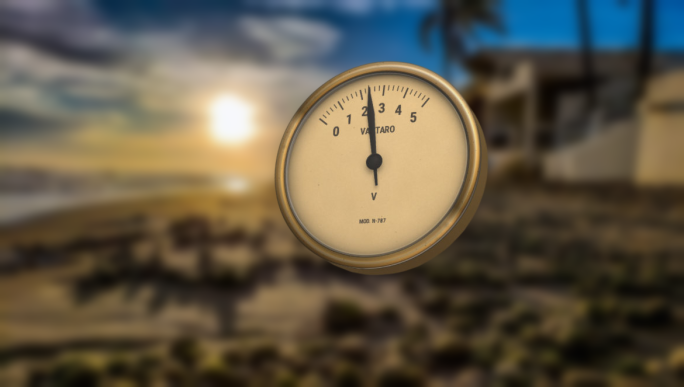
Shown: 2.4 V
